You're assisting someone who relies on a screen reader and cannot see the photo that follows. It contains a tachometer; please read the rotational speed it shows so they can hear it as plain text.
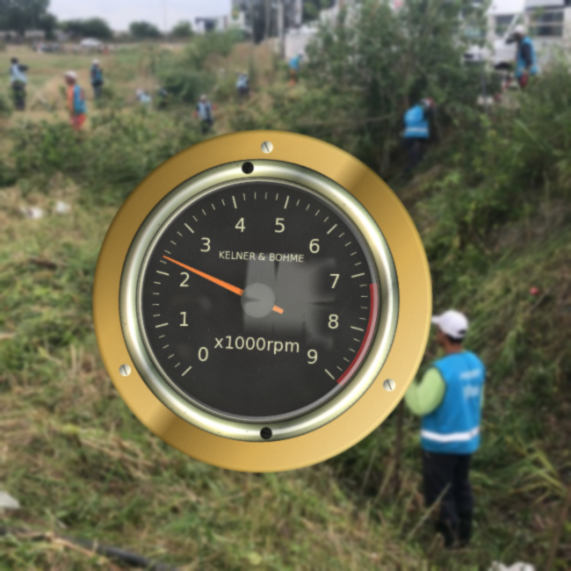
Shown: 2300 rpm
